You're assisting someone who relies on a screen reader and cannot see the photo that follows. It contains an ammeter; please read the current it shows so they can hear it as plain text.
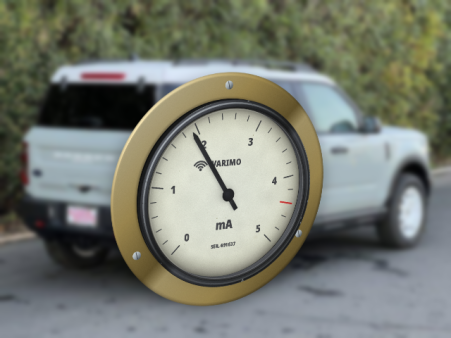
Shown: 1.9 mA
